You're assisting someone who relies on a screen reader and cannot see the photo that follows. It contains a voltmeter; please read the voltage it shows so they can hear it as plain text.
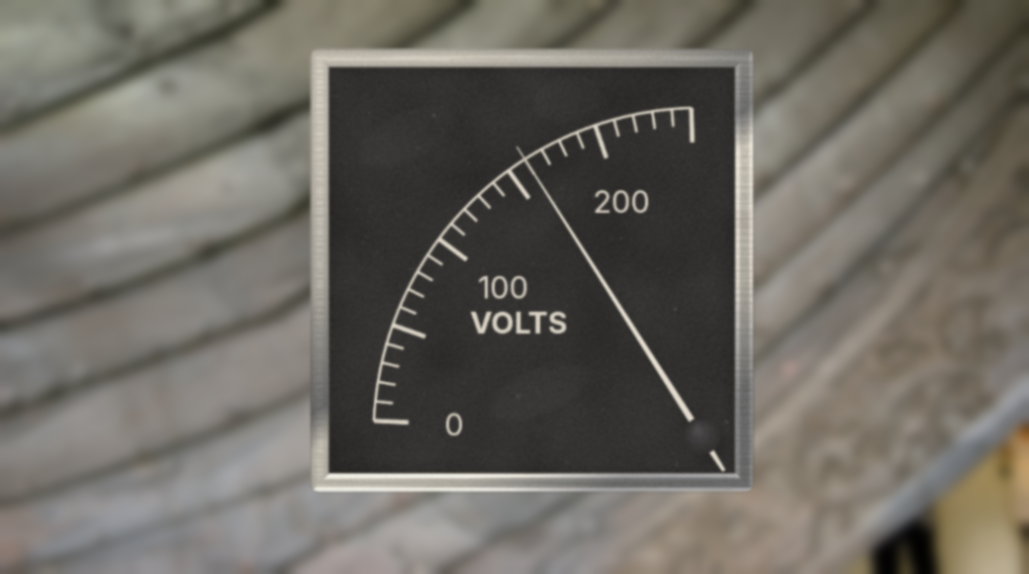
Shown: 160 V
